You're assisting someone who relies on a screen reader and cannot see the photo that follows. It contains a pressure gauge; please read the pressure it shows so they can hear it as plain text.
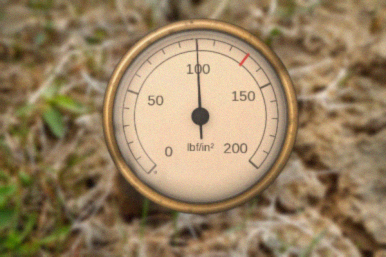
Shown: 100 psi
